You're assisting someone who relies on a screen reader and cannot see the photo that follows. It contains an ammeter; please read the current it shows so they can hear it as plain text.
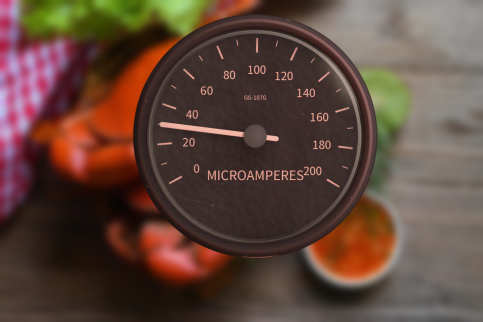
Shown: 30 µA
